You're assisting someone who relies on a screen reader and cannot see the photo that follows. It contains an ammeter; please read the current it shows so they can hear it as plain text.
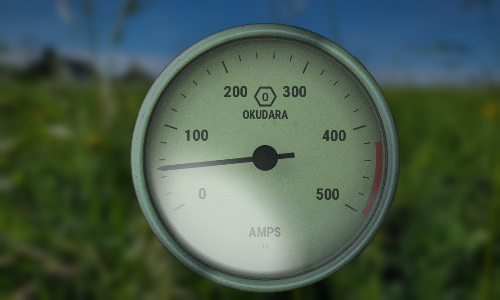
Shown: 50 A
